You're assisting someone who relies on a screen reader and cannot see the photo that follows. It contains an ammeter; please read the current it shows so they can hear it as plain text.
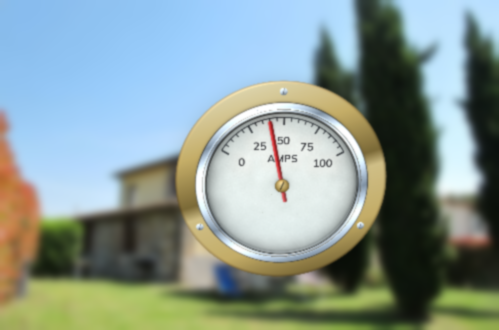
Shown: 40 A
